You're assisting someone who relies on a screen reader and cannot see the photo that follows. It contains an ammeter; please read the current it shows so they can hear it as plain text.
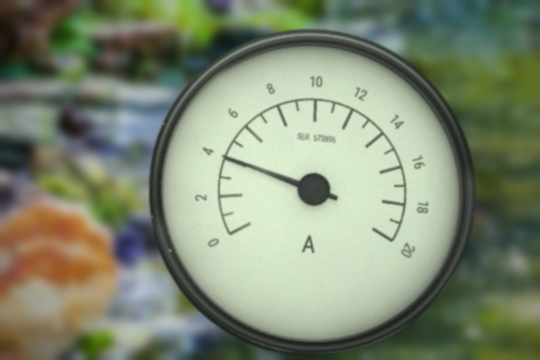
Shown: 4 A
